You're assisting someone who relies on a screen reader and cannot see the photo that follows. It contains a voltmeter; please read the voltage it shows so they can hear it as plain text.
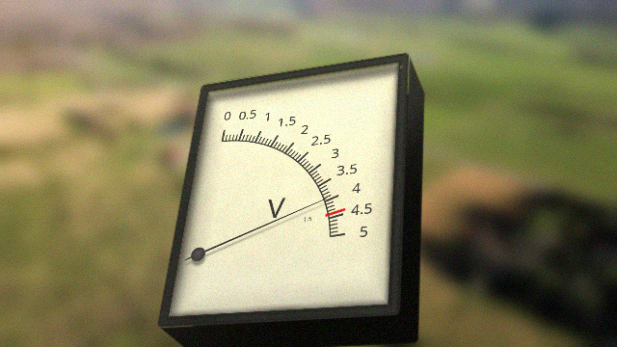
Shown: 4 V
